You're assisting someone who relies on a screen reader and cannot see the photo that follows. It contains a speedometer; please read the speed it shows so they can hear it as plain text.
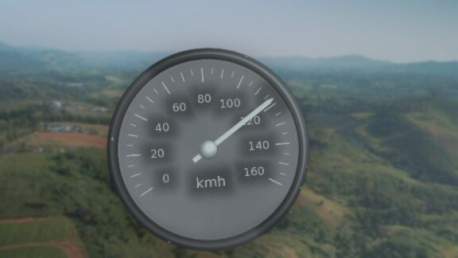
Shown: 117.5 km/h
